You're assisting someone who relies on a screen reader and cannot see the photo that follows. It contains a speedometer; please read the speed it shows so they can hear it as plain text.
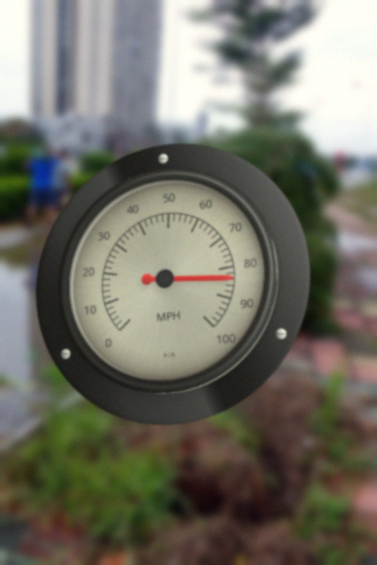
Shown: 84 mph
